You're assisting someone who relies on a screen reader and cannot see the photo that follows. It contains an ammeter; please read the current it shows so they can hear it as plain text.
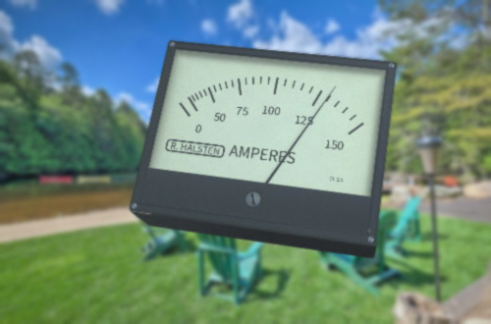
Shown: 130 A
